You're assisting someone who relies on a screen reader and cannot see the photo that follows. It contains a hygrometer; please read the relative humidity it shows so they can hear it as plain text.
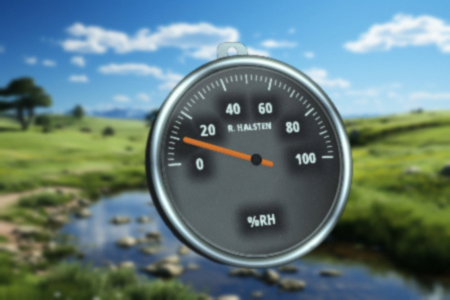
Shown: 10 %
